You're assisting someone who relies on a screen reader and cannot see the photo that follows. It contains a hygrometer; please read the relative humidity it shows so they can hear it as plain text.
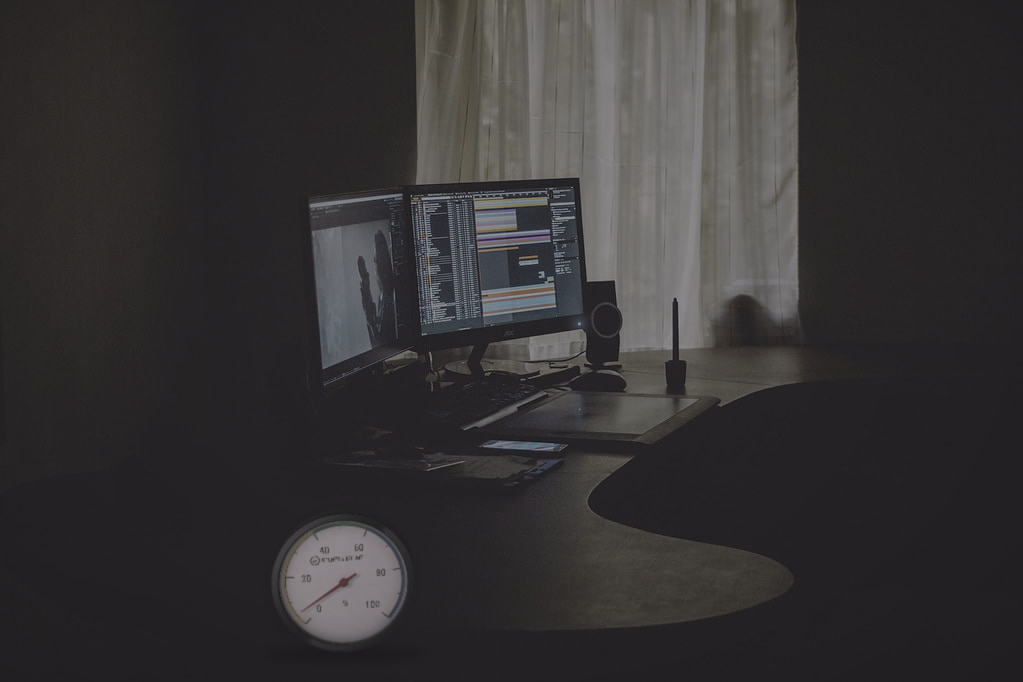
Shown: 5 %
